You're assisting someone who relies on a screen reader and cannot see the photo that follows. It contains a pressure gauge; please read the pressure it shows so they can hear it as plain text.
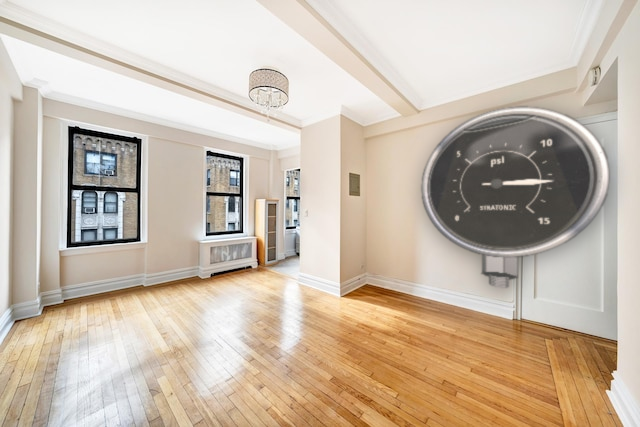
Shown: 12.5 psi
